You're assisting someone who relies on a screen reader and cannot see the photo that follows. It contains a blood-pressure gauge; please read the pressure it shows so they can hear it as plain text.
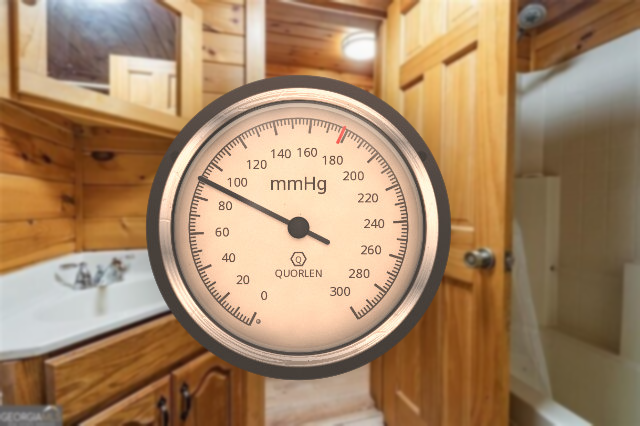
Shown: 90 mmHg
